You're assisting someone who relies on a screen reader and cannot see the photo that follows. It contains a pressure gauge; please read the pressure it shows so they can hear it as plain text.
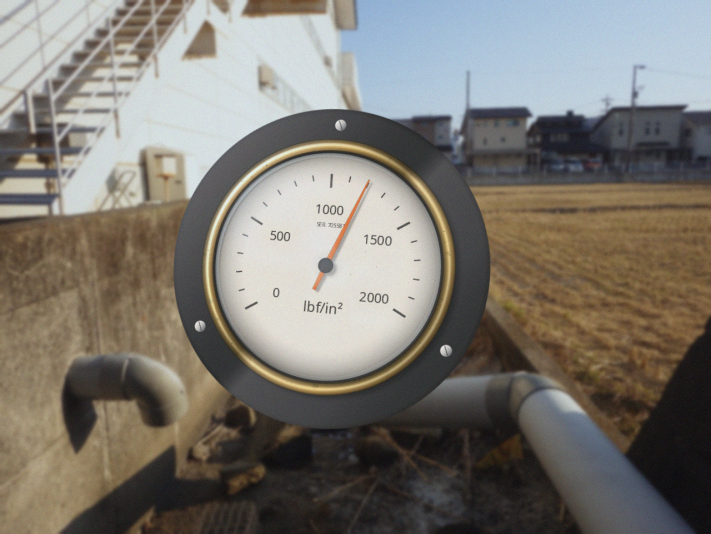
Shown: 1200 psi
